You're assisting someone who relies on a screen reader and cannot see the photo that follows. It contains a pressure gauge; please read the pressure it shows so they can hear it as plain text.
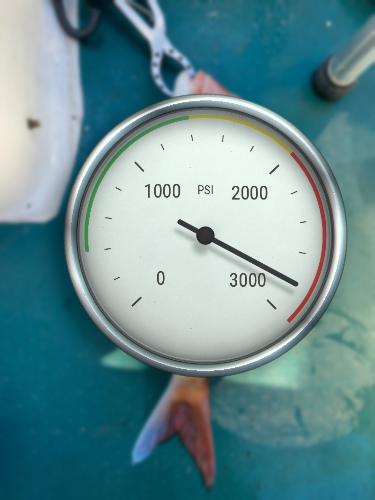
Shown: 2800 psi
